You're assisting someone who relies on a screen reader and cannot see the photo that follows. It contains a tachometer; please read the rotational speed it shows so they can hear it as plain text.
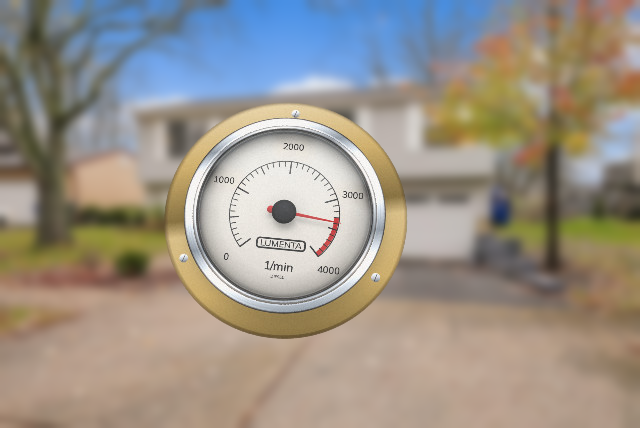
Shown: 3400 rpm
